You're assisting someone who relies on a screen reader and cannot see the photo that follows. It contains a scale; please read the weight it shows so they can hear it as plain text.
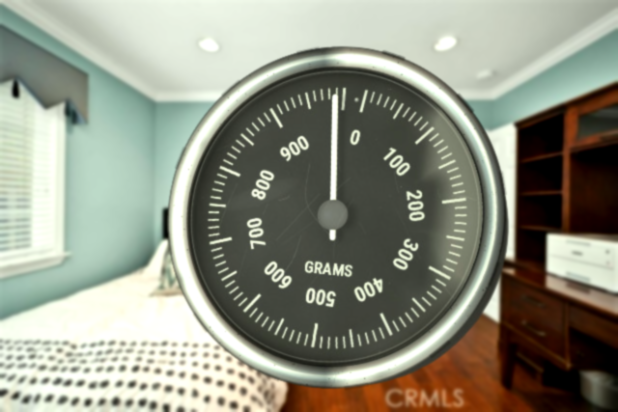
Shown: 990 g
